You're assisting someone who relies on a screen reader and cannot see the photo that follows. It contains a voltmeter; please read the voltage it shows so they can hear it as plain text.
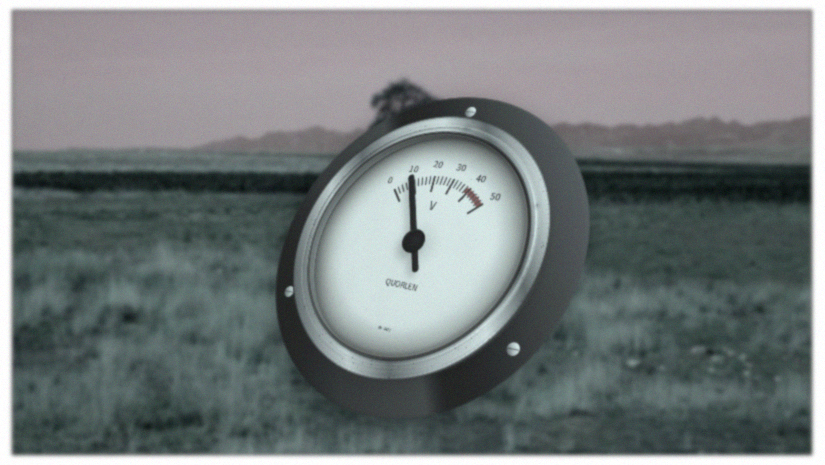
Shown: 10 V
